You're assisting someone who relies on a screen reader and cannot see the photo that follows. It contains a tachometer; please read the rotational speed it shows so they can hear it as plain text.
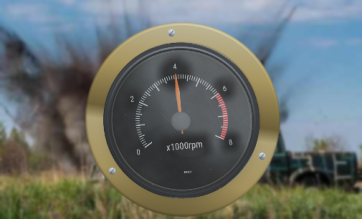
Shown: 4000 rpm
